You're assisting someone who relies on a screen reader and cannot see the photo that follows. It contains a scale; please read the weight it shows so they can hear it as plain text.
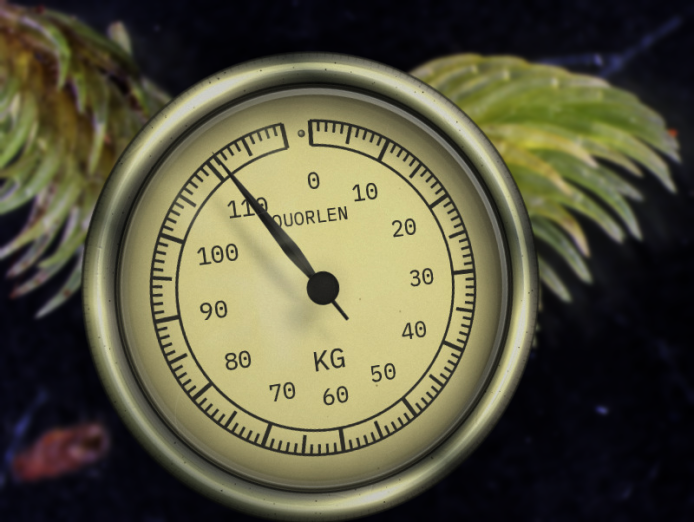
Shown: 111 kg
